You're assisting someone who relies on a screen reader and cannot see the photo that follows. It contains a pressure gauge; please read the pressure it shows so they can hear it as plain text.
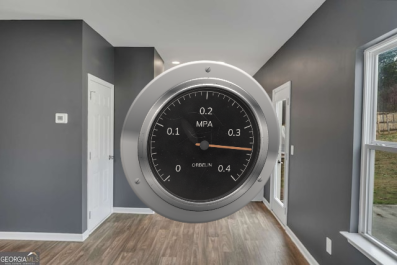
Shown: 0.34 MPa
